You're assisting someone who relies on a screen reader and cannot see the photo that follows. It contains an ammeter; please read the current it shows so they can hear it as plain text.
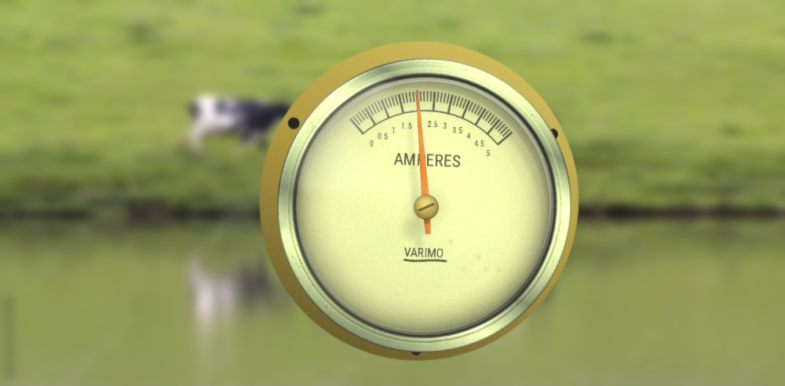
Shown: 2 A
